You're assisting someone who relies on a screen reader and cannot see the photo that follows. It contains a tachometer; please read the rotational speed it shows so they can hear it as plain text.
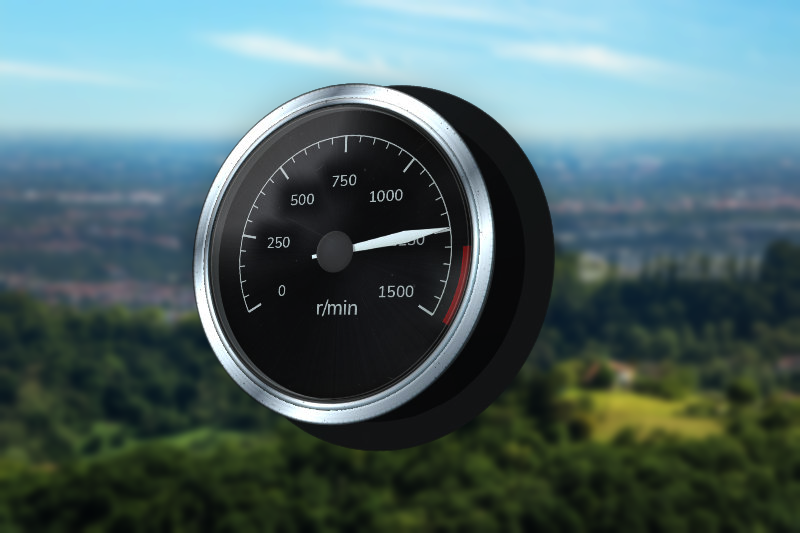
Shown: 1250 rpm
